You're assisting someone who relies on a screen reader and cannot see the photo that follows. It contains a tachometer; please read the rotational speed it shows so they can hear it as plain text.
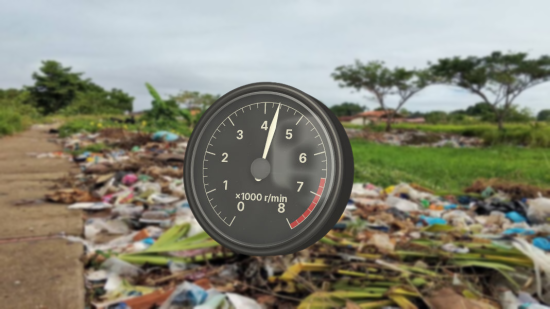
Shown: 4400 rpm
